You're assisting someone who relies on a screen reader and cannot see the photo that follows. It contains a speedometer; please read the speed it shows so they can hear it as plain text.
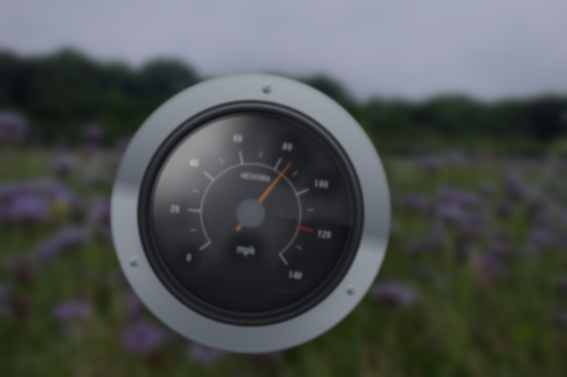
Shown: 85 mph
